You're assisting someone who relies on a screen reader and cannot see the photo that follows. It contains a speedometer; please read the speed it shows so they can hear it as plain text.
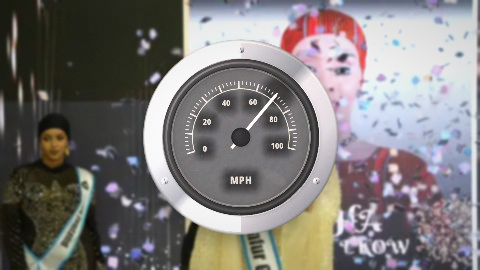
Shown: 70 mph
